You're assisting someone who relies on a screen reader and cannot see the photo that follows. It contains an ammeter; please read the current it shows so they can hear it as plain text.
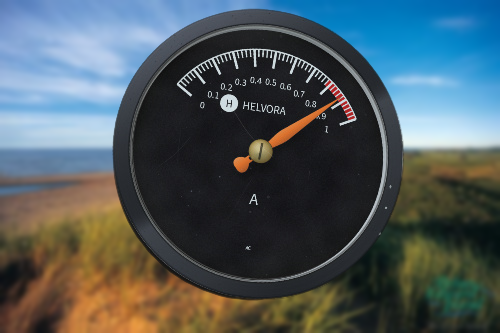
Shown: 0.88 A
